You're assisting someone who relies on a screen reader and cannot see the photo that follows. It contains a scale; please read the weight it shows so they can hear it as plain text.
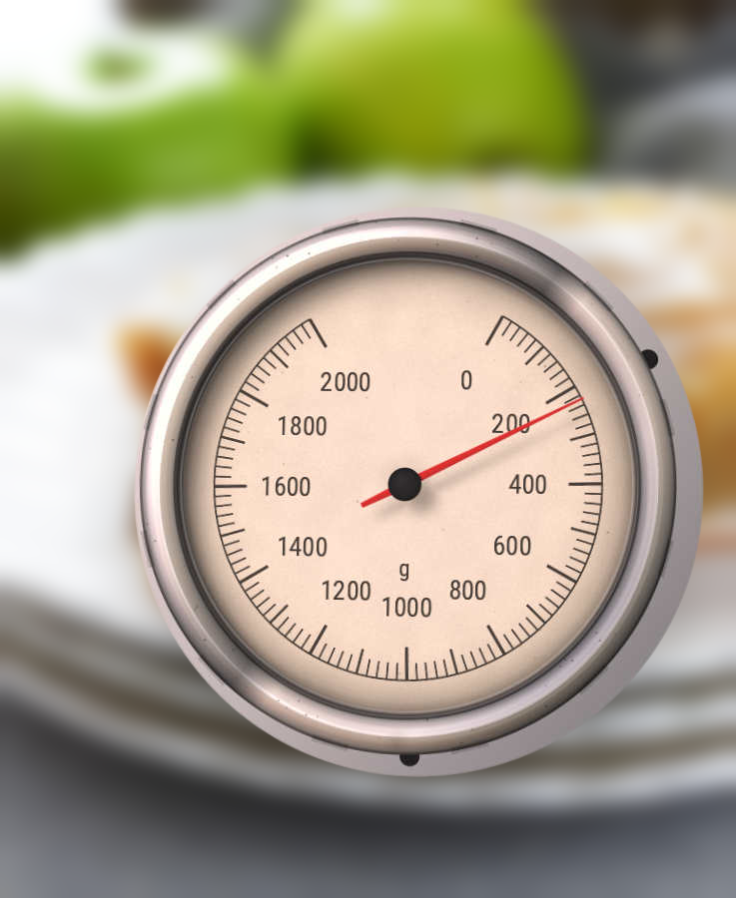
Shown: 230 g
